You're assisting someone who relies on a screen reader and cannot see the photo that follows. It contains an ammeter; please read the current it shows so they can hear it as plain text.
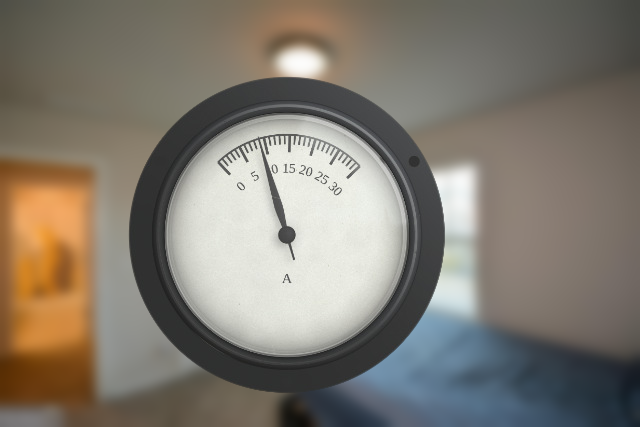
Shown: 9 A
